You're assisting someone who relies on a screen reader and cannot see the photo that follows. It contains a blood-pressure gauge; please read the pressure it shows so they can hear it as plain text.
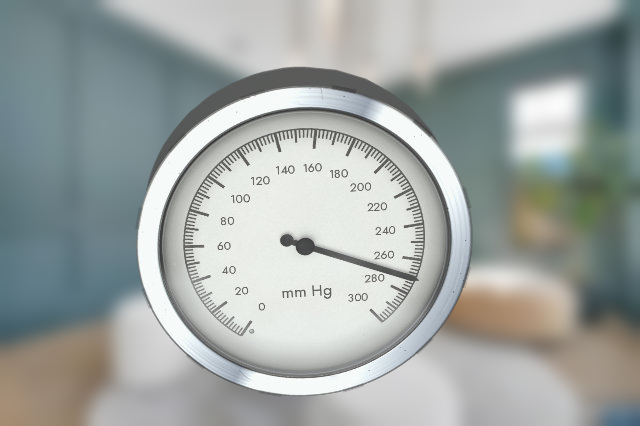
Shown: 270 mmHg
